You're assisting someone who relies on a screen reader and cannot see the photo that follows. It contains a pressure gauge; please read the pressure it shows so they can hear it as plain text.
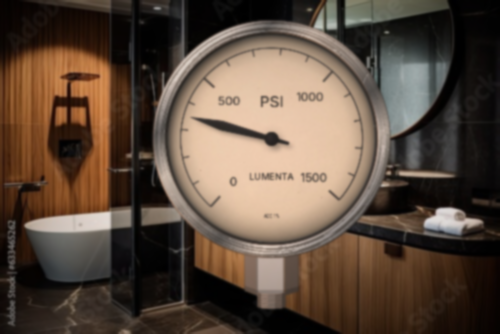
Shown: 350 psi
